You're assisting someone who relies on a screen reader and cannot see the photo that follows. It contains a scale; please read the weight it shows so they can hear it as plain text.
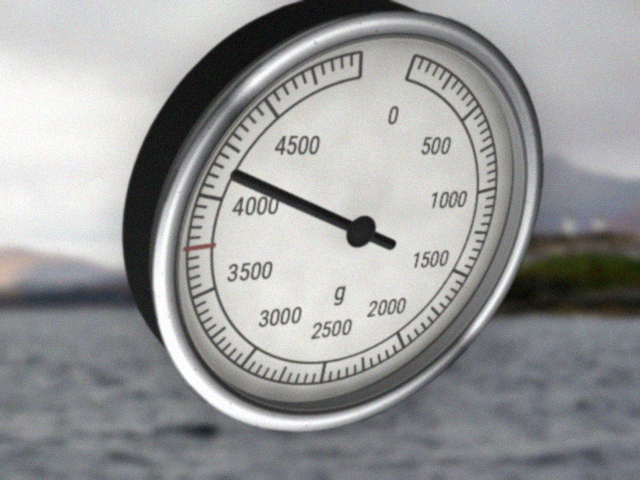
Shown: 4150 g
